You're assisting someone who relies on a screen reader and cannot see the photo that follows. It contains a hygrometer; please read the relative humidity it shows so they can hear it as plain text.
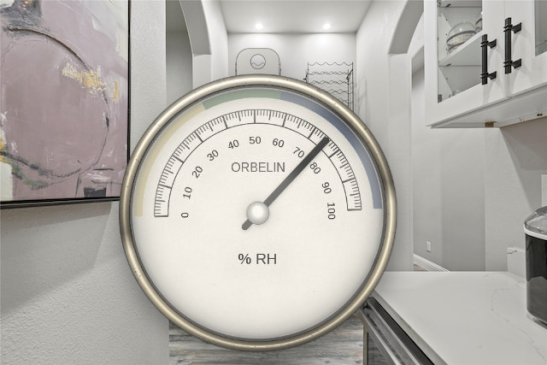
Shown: 75 %
